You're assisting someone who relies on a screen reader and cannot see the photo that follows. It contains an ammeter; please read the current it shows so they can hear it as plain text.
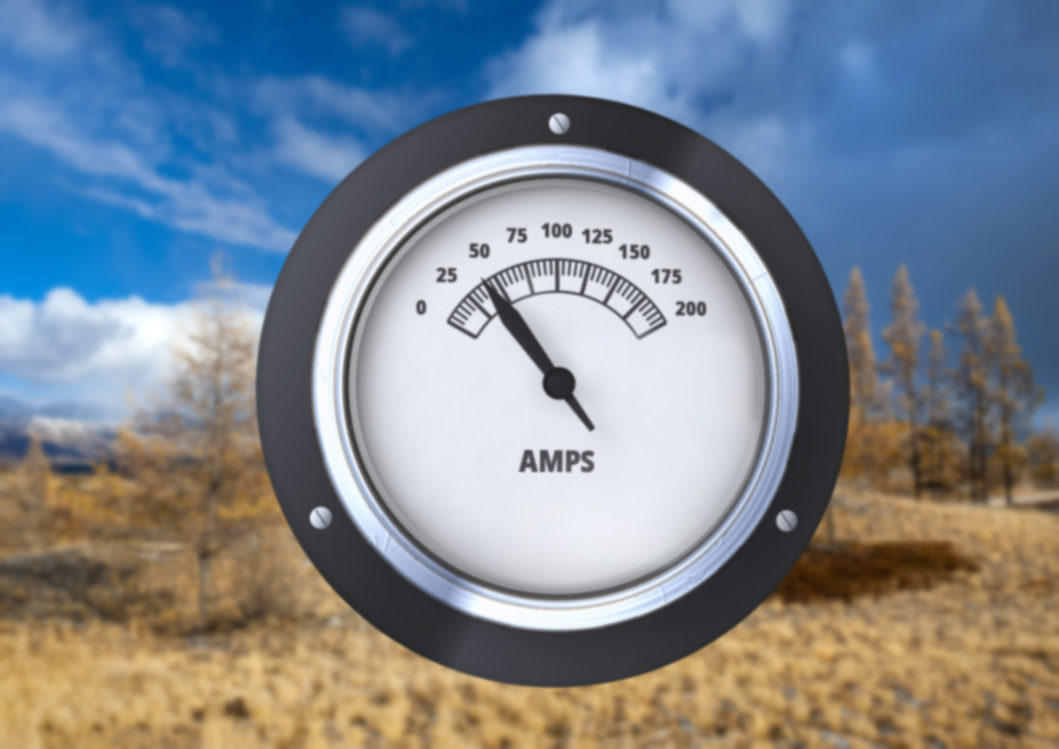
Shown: 40 A
